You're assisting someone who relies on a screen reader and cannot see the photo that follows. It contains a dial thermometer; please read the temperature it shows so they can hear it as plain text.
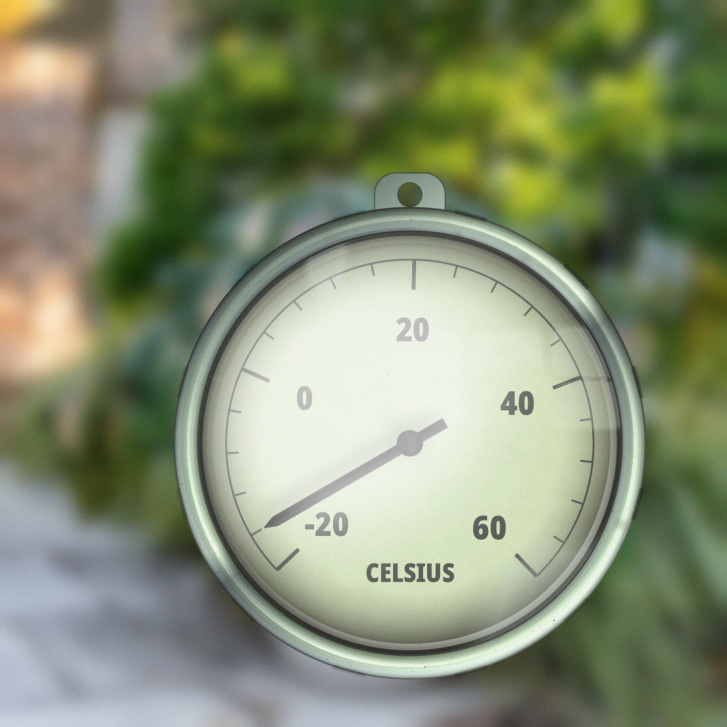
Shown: -16 °C
